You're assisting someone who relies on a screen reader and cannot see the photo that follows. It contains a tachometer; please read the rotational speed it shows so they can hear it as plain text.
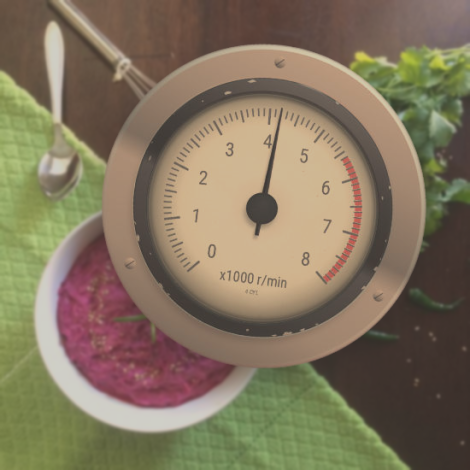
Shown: 4200 rpm
